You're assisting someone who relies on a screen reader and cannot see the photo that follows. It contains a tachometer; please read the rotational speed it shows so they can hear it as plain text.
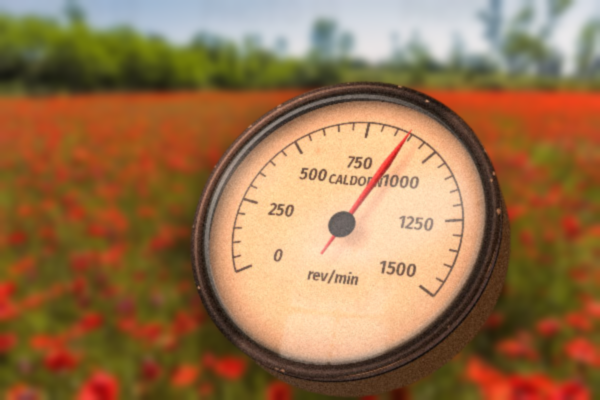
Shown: 900 rpm
